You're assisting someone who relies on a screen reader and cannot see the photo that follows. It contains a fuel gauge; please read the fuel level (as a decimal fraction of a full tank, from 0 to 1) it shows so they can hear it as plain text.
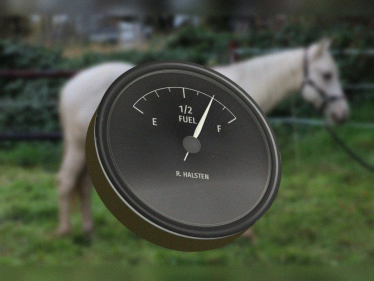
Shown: 0.75
